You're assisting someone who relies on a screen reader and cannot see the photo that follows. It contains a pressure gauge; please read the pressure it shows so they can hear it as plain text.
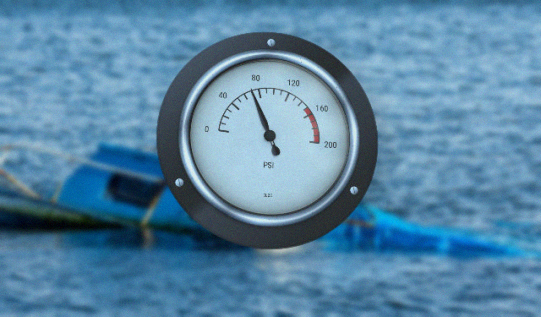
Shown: 70 psi
